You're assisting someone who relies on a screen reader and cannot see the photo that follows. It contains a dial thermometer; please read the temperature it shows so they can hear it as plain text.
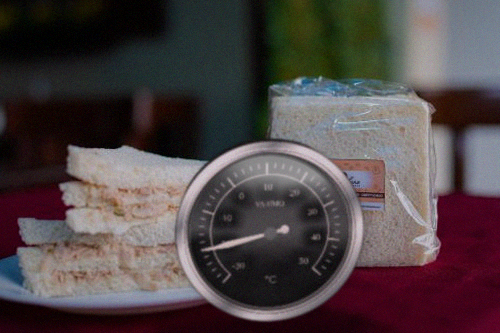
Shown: -20 °C
